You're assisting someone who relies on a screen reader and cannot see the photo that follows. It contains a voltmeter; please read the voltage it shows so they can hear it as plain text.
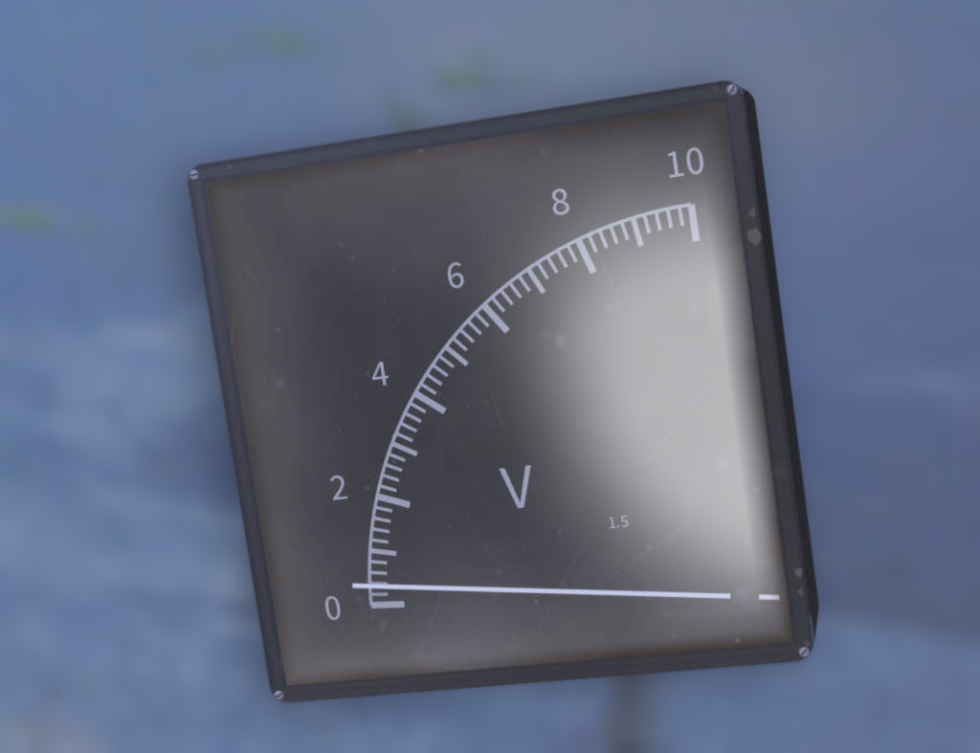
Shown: 0.4 V
